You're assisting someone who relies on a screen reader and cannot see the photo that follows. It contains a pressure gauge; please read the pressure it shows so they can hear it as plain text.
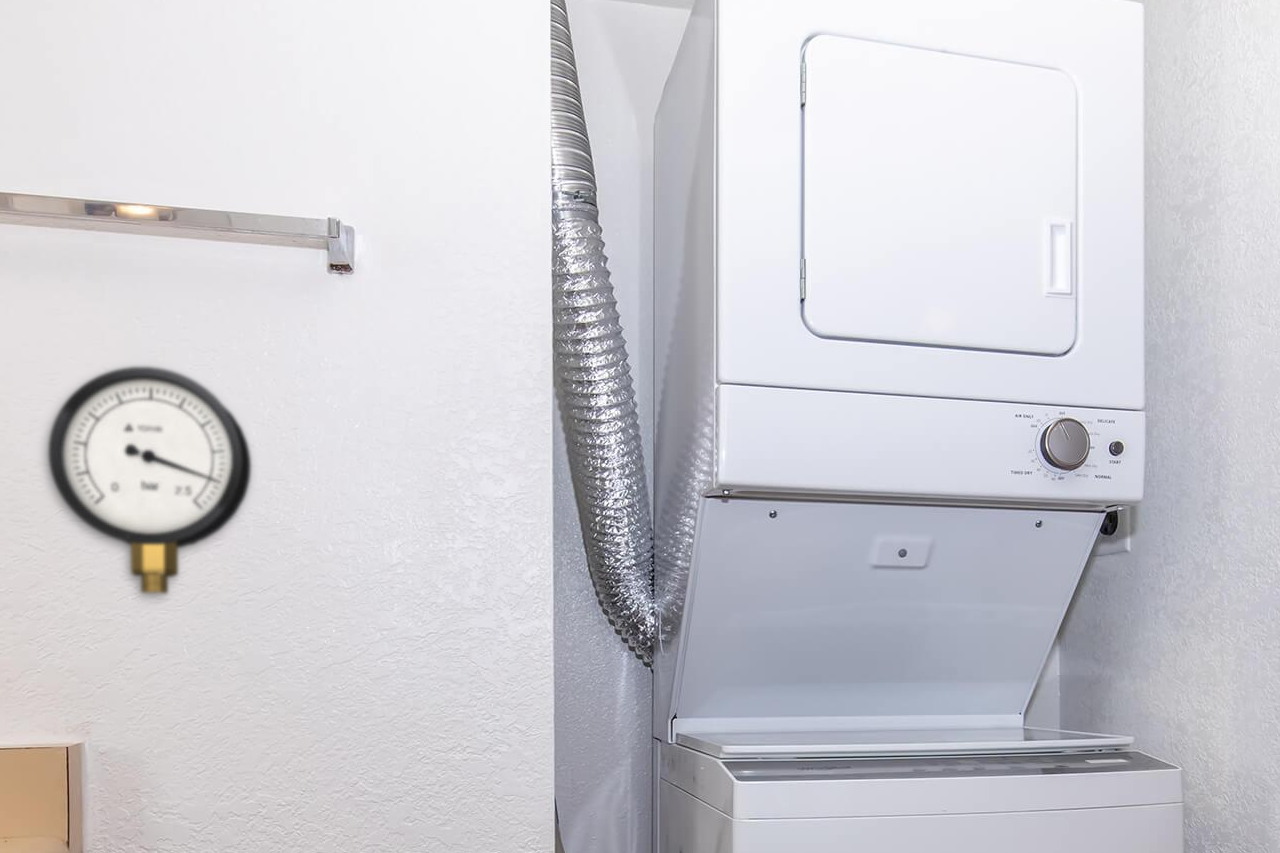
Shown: 2.25 bar
